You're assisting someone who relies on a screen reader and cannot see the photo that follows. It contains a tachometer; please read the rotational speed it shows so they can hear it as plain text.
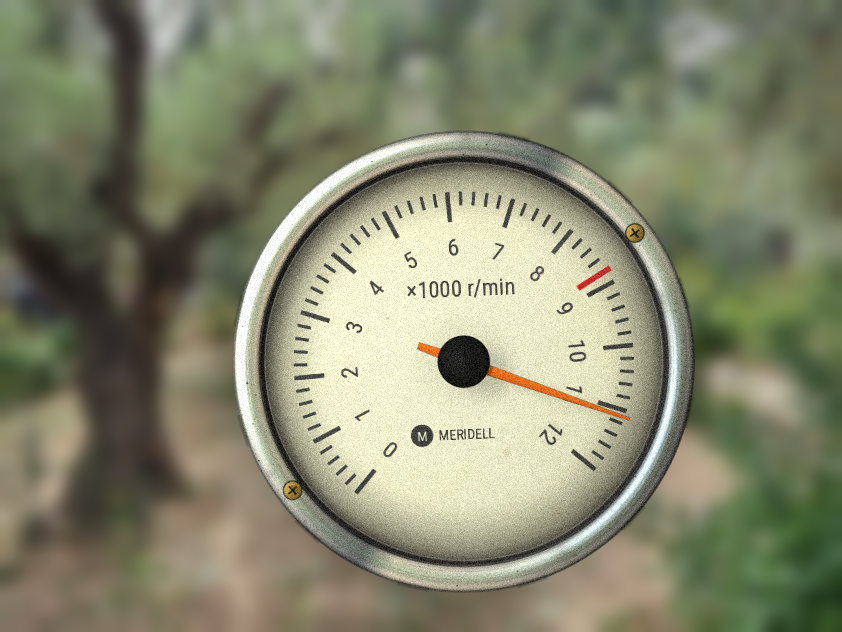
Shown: 11100 rpm
